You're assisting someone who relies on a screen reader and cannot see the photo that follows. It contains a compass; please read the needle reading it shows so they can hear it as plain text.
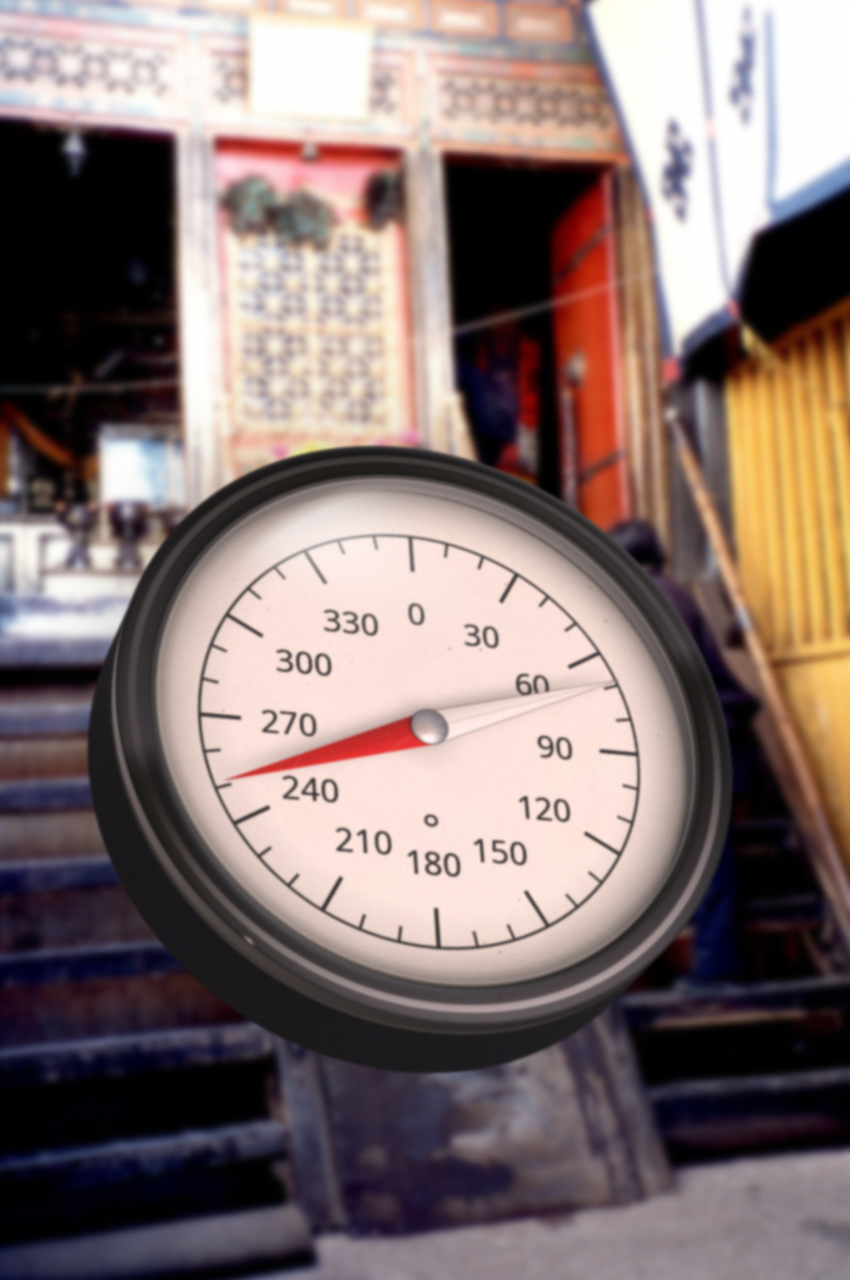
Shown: 250 °
